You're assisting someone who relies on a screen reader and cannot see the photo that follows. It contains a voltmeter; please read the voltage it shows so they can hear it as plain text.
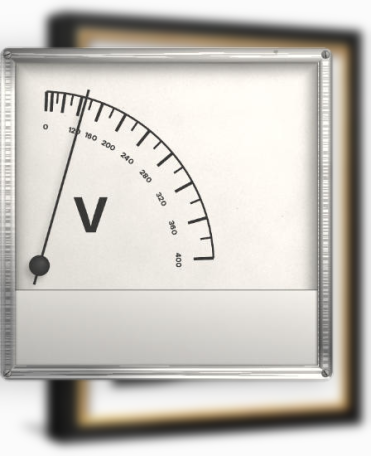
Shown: 130 V
